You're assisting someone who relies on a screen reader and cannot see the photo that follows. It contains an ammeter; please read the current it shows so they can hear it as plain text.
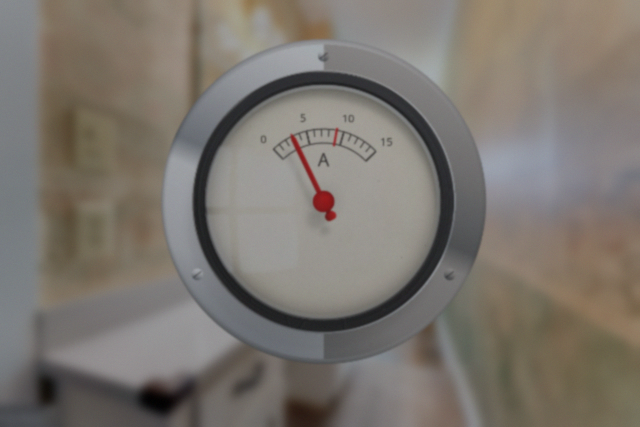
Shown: 3 A
